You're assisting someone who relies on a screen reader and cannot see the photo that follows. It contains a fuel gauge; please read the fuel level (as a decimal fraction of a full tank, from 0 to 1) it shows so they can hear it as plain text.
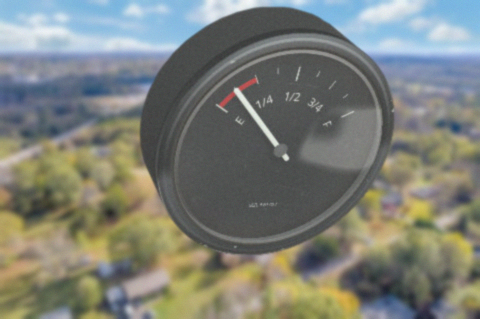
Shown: 0.125
